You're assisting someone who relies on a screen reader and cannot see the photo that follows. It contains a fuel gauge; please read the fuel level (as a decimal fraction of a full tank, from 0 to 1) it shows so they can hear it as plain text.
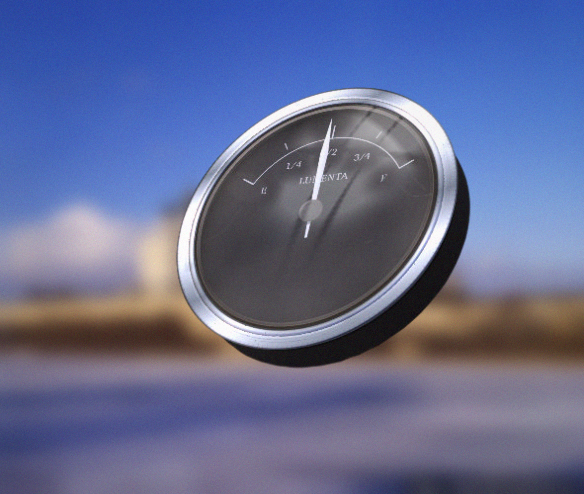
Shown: 0.5
